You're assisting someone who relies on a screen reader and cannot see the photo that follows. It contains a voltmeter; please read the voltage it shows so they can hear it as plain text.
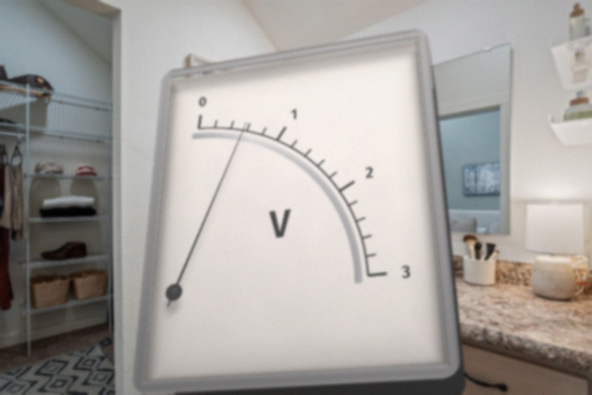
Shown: 0.6 V
